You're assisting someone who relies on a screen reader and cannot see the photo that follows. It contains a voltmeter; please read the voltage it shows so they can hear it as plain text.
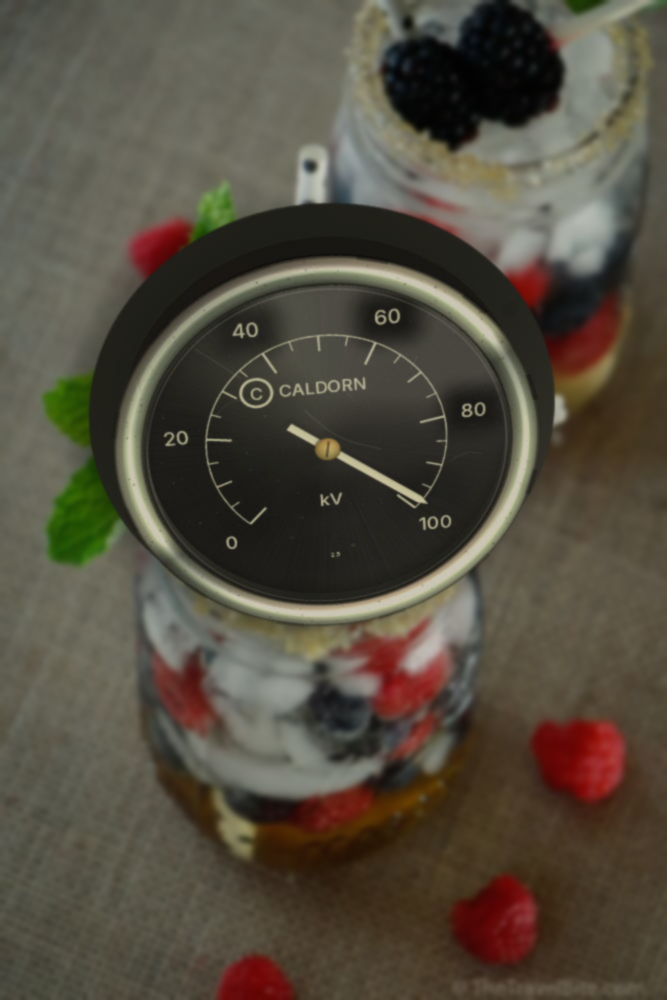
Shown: 97.5 kV
